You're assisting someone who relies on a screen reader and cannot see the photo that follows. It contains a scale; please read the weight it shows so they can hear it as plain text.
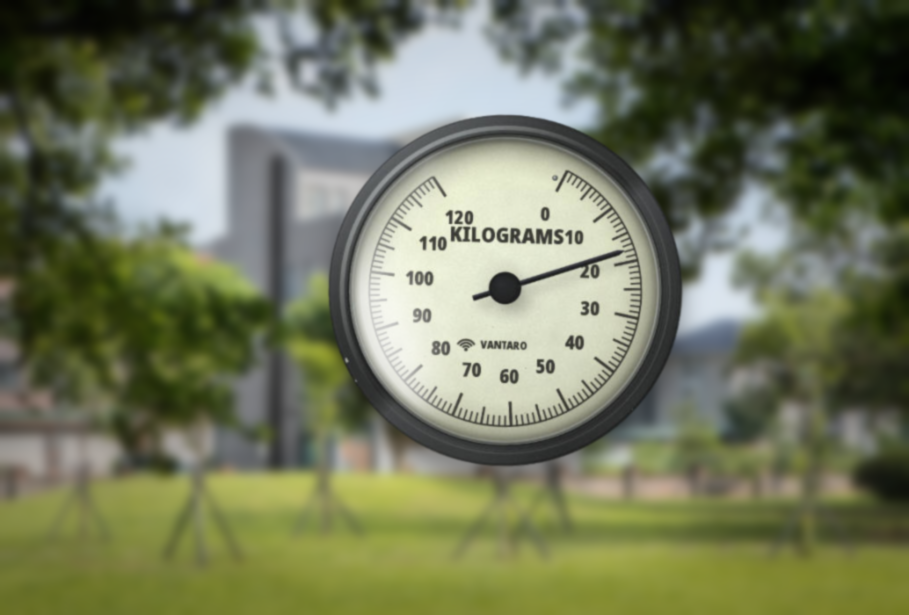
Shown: 18 kg
